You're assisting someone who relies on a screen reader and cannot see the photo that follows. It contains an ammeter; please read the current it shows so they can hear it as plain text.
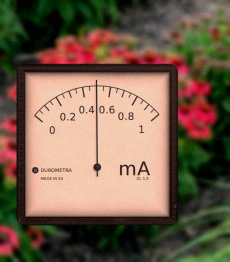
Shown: 0.5 mA
